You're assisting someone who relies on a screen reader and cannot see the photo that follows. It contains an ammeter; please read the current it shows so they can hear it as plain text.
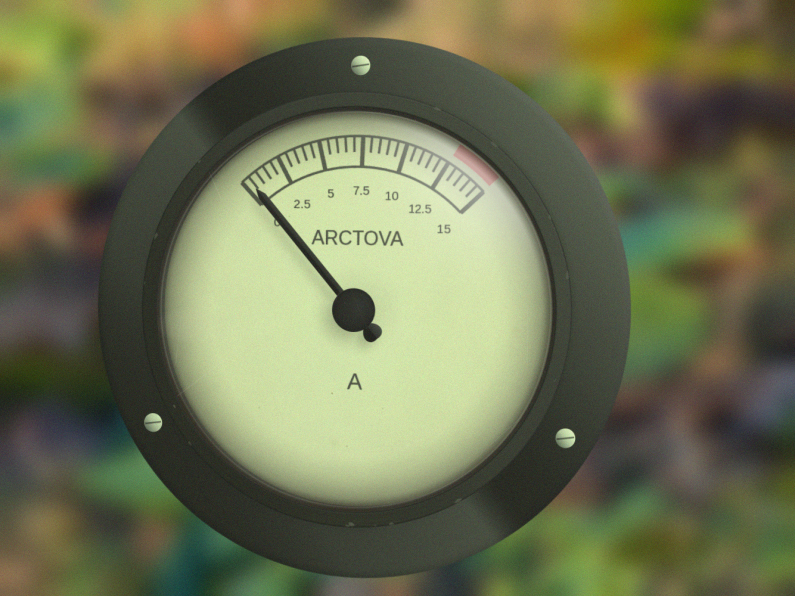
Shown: 0.5 A
